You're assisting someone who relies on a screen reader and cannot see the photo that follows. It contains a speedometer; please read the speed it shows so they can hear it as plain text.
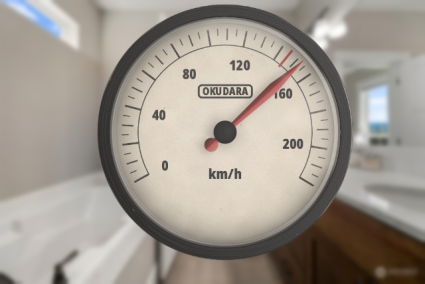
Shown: 152.5 km/h
